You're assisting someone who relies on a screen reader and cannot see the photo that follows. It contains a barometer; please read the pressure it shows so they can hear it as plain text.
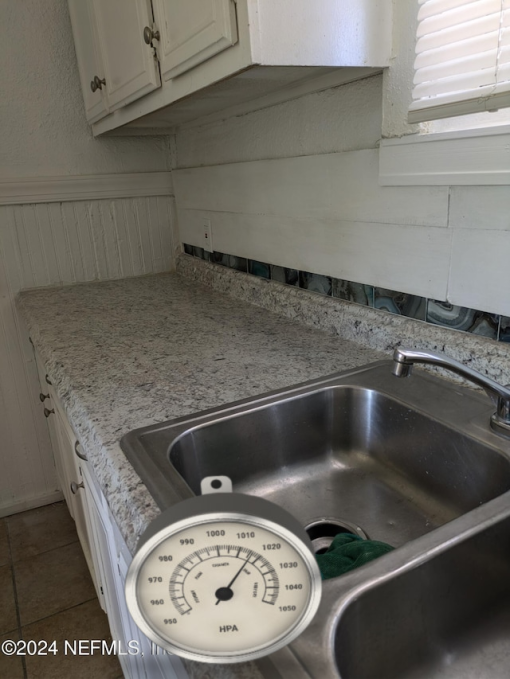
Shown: 1015 hPa
